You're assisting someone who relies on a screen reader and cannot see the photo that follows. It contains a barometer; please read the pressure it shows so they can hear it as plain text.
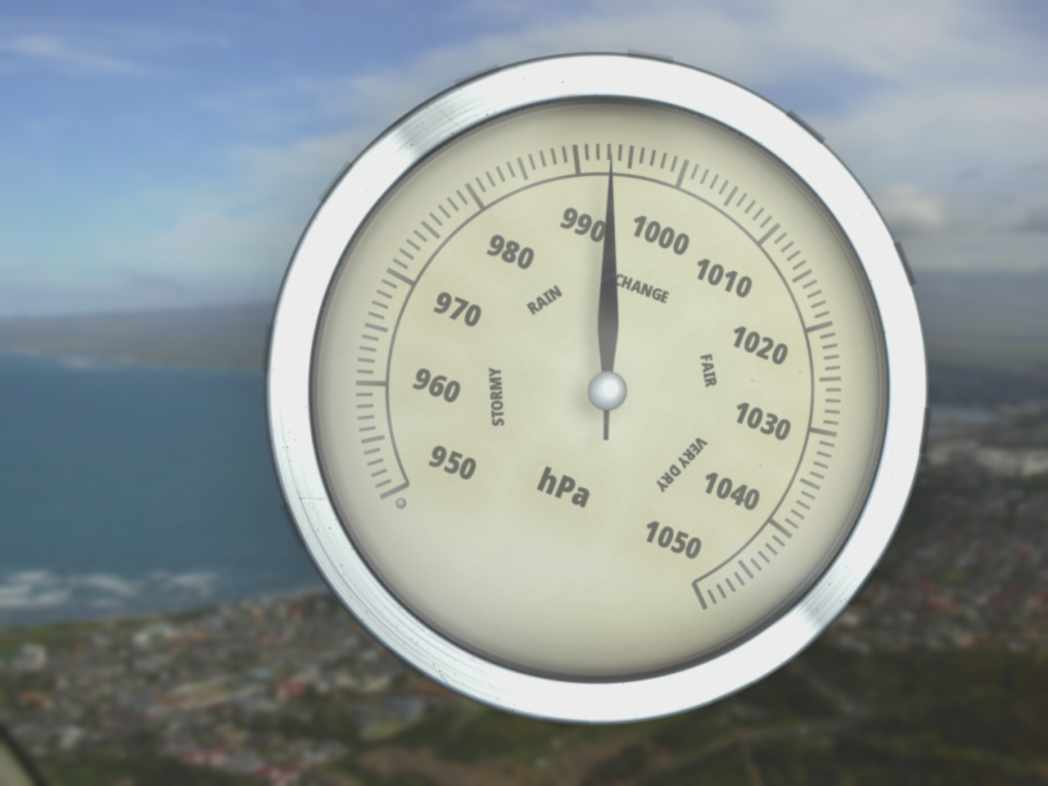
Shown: 993 hPa
